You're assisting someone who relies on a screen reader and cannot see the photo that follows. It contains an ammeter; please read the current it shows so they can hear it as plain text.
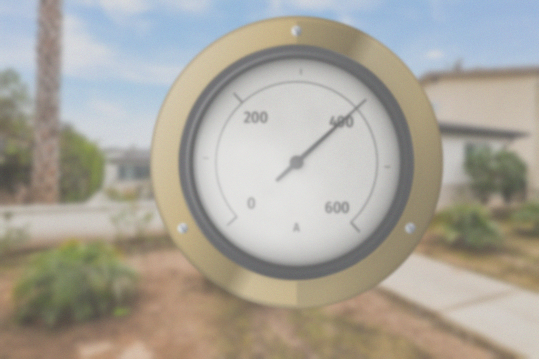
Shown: 400 A
